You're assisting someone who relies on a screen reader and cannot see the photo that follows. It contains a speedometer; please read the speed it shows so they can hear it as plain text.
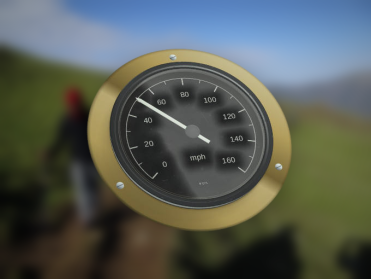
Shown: 50 mph
